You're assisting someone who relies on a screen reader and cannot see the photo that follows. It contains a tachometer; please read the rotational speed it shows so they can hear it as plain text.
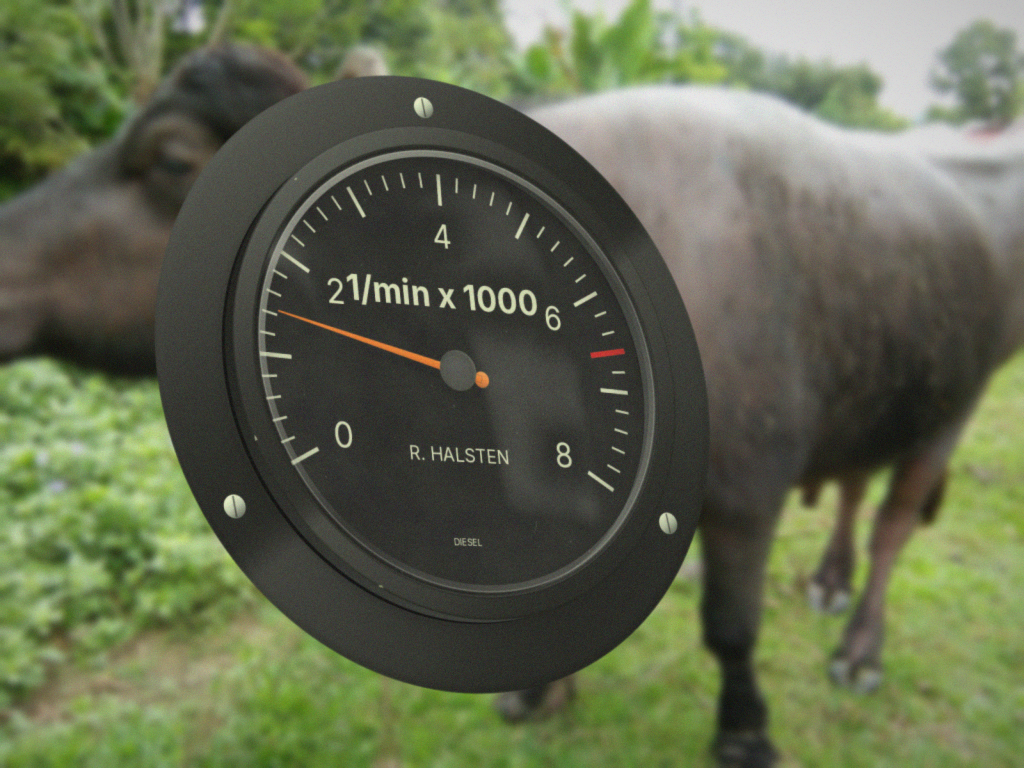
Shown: 1400 rpm
